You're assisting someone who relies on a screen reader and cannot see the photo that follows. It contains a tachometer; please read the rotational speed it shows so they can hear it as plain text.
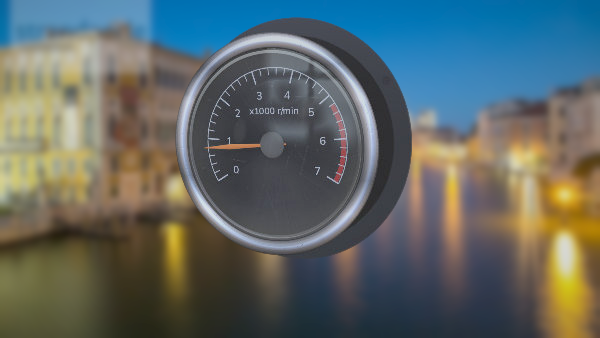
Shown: 800 rpm
